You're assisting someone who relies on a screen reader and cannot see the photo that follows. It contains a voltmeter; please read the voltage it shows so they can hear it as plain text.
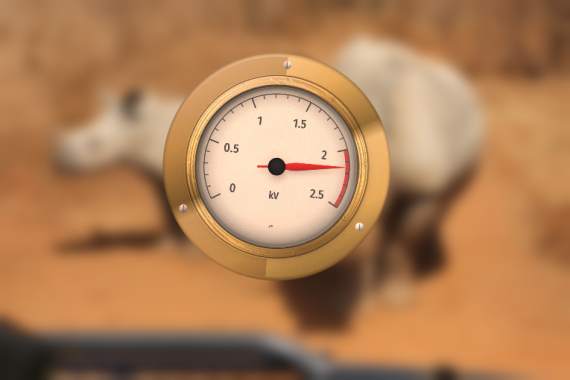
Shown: 2.15 kV
